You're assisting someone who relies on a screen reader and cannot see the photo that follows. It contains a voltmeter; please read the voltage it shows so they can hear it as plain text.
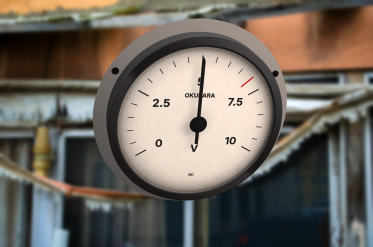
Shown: 5 V
